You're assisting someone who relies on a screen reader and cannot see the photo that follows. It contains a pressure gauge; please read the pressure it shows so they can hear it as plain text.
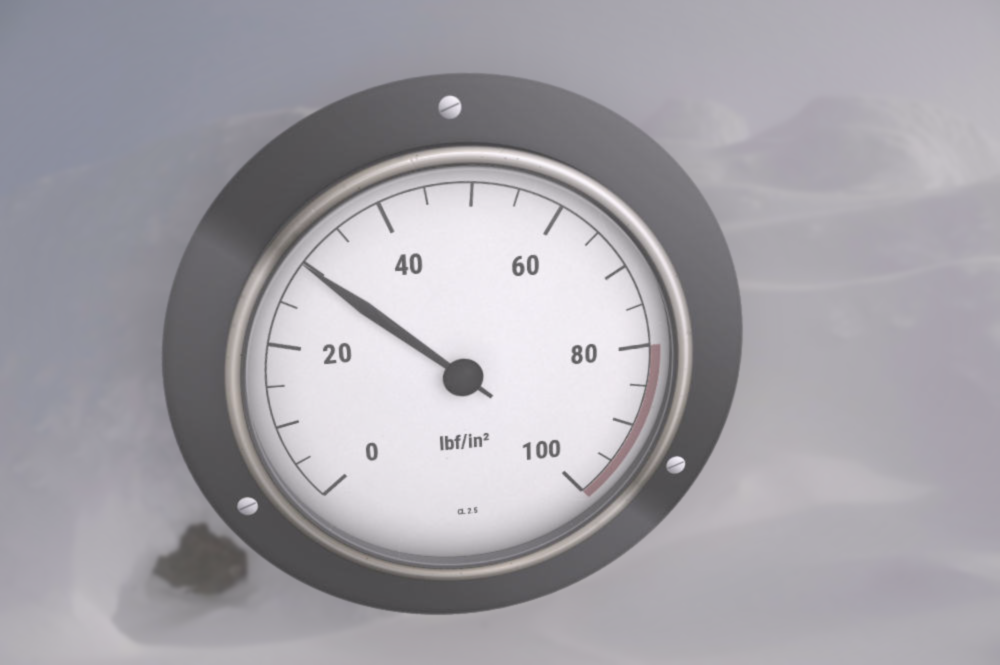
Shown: 30 psi
